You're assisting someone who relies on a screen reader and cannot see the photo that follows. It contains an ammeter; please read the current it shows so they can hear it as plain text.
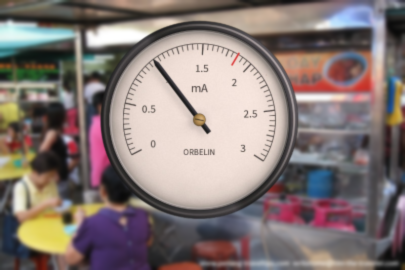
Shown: 1 mA
